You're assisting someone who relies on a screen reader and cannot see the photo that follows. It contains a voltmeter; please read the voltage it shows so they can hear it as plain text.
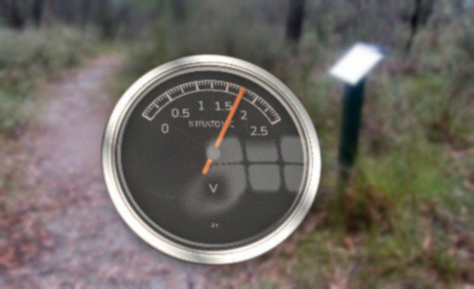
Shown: 1.75 V
